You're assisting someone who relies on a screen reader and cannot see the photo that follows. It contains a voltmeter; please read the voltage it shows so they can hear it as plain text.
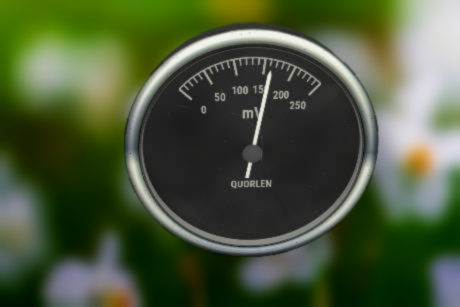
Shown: 160 mV
